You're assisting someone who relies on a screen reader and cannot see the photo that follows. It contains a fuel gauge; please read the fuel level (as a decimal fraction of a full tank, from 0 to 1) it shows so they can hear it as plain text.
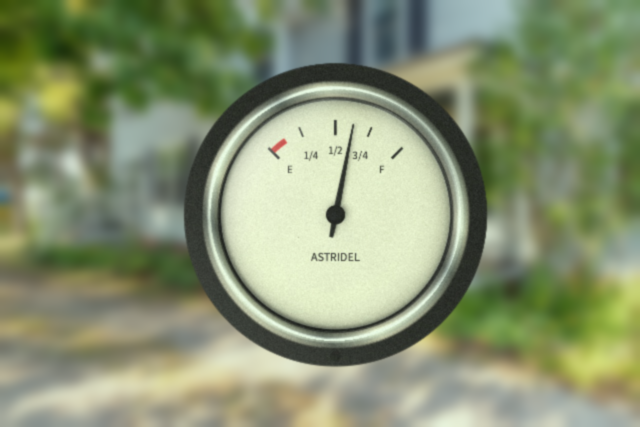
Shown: 0.625
